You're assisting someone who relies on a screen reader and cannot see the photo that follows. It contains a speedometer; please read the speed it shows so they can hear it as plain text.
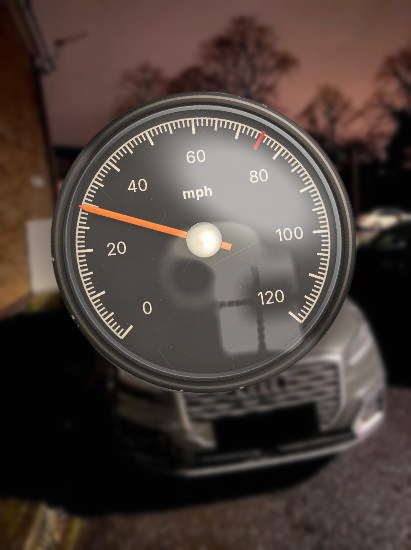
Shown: 29 mph
